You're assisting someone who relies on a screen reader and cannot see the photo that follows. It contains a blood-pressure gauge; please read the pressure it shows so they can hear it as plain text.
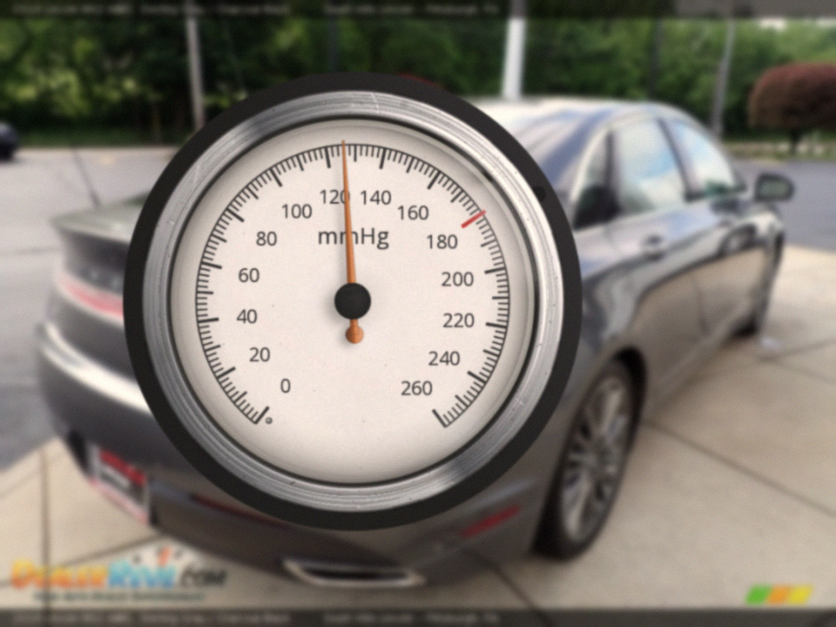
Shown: 126 mmHg
